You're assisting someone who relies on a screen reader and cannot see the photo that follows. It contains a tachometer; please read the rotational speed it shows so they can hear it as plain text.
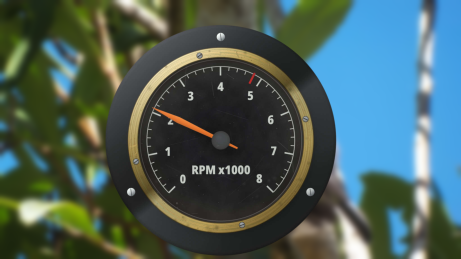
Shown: 2100 rpm
